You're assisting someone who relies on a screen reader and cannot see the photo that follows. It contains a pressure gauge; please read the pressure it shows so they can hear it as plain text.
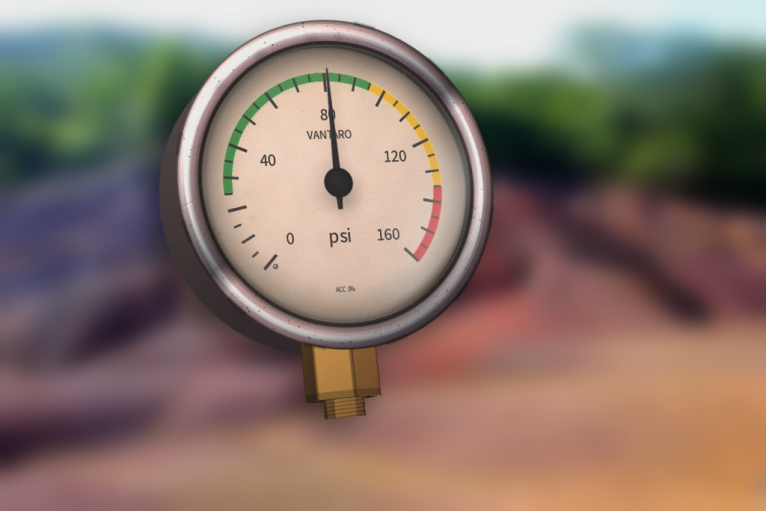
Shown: 80 psi
